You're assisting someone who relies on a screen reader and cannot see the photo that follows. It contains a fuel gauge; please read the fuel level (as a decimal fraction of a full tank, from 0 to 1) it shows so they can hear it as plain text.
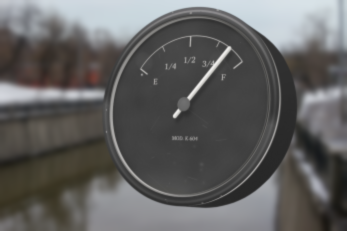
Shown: 0.875
